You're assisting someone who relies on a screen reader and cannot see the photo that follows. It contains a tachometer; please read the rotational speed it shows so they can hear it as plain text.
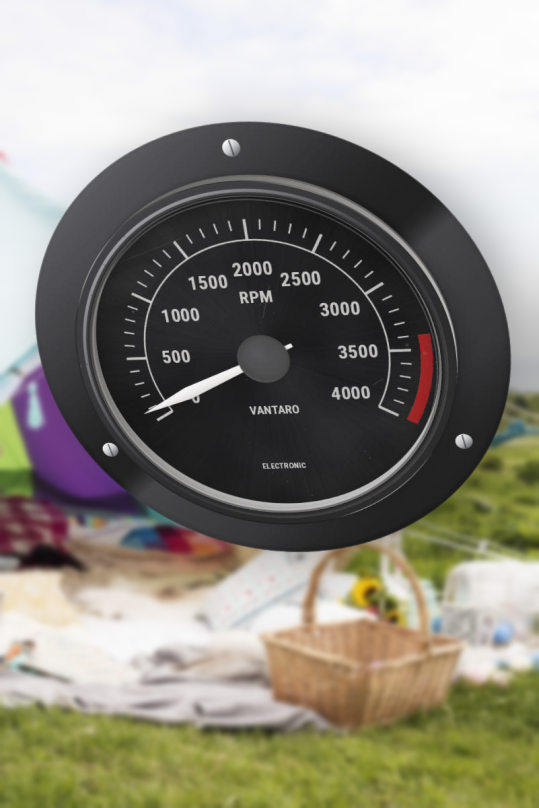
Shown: 100 rpm
